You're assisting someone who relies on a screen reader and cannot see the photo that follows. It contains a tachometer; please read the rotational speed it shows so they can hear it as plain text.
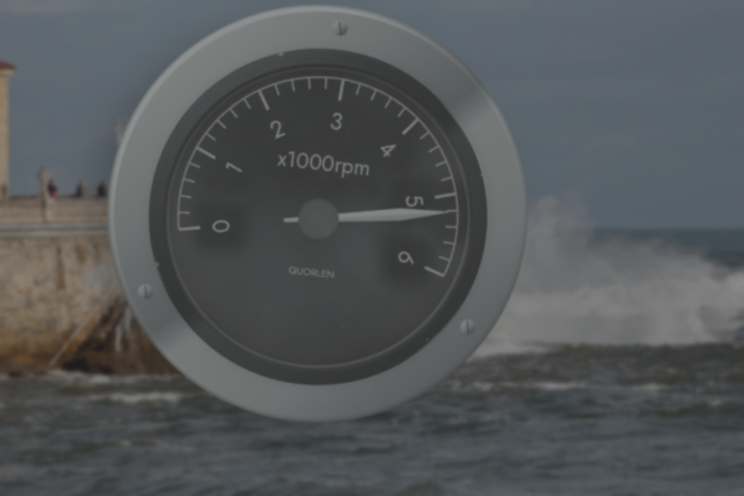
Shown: 5200 rpm
